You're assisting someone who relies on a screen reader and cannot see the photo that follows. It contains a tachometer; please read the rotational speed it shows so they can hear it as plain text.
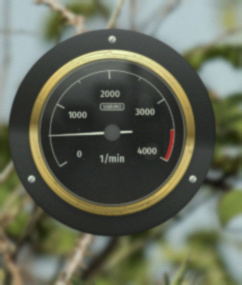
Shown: 500 rpm
